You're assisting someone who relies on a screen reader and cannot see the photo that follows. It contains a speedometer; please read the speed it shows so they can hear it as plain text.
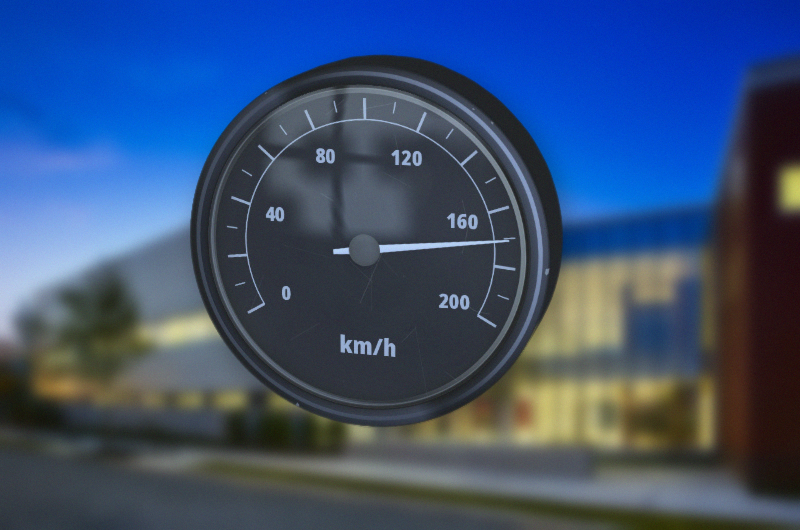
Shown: 170 km/h
